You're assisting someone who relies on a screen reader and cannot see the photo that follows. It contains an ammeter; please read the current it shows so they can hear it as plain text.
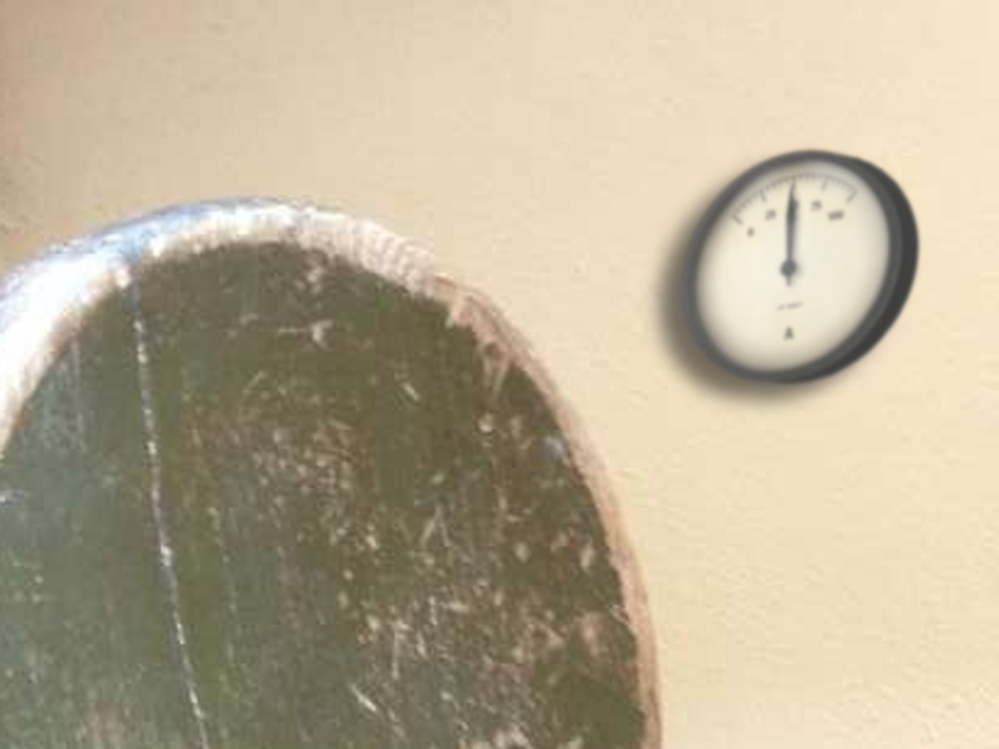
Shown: 50 A
